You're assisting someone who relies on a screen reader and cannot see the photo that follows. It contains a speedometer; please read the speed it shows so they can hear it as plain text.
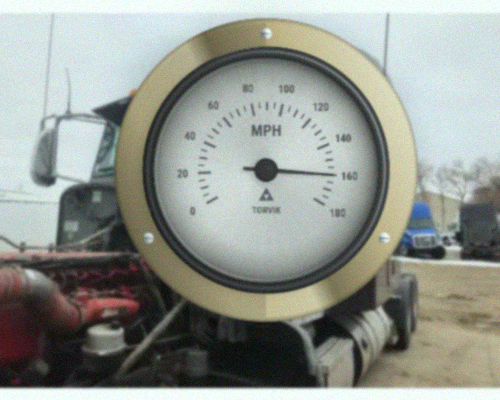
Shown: 160 mph
